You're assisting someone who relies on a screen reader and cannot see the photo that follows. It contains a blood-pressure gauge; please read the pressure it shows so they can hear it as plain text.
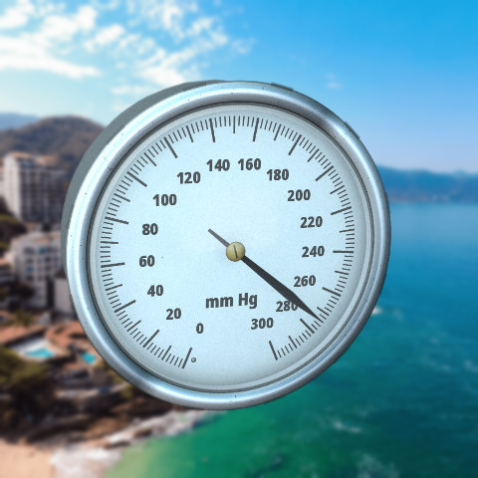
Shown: 274 mmHg
